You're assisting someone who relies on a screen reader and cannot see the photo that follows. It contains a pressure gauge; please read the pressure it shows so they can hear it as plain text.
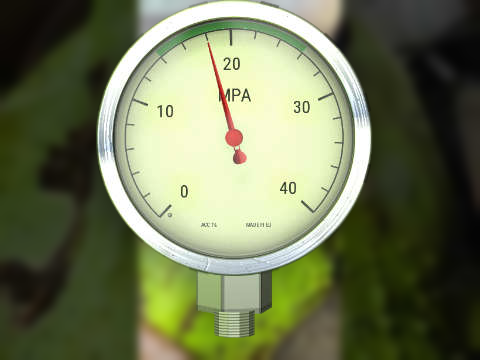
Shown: 18 MPa
